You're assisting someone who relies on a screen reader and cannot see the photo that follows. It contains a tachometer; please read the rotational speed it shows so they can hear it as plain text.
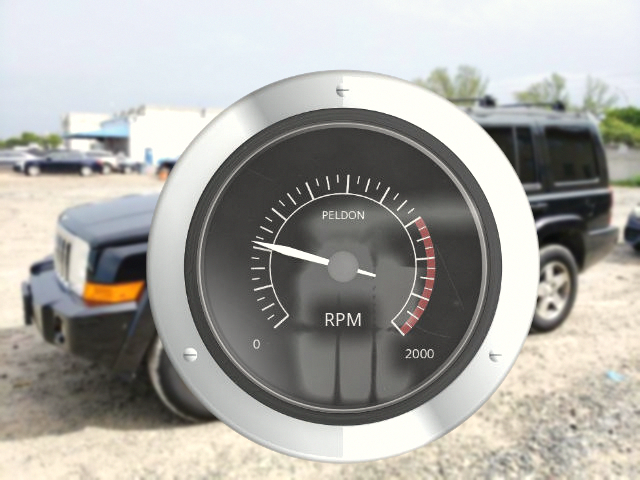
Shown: 425 rpm
